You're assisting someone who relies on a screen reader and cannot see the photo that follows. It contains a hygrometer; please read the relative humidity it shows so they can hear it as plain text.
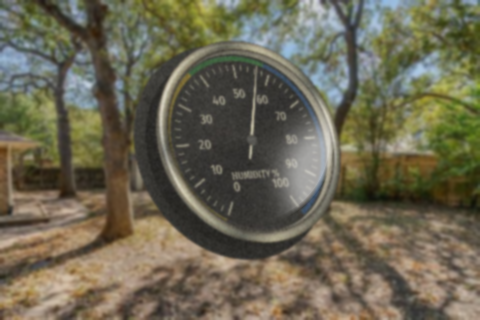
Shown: 56 %
